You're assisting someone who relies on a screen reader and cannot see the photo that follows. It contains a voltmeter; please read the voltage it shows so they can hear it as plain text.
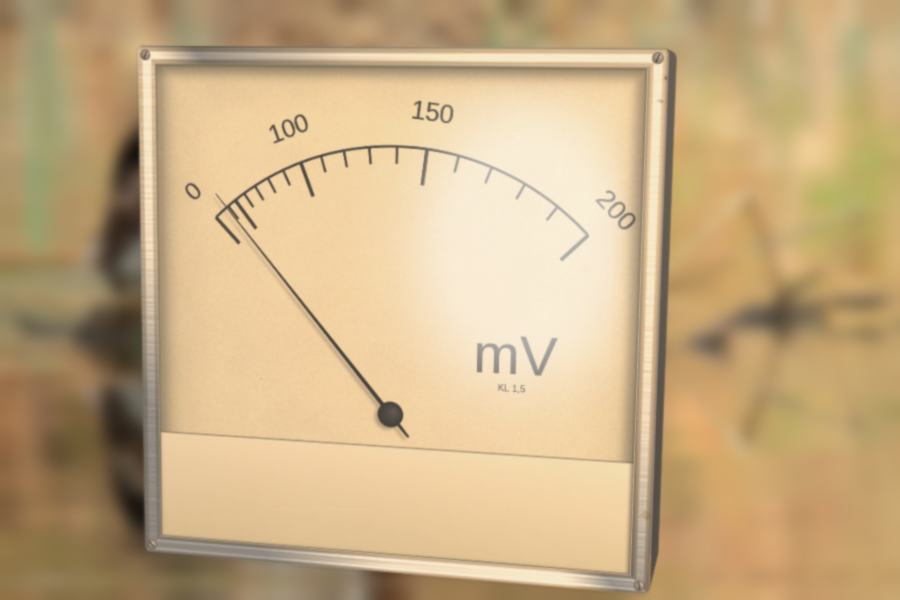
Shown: 40 mV
